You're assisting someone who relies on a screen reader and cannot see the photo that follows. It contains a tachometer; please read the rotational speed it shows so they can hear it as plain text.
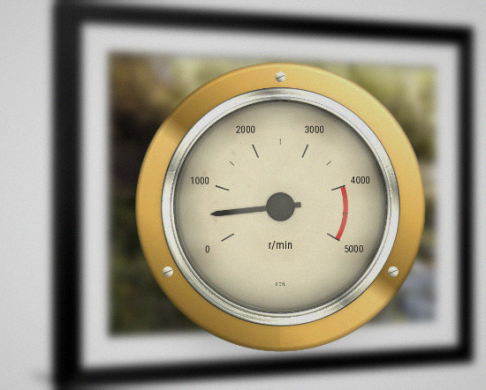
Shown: 500 rpm
